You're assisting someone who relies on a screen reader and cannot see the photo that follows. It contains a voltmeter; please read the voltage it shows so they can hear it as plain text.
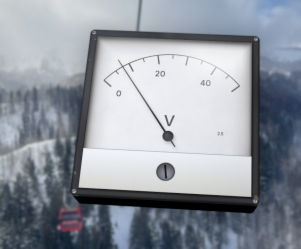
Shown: 7.5 V
